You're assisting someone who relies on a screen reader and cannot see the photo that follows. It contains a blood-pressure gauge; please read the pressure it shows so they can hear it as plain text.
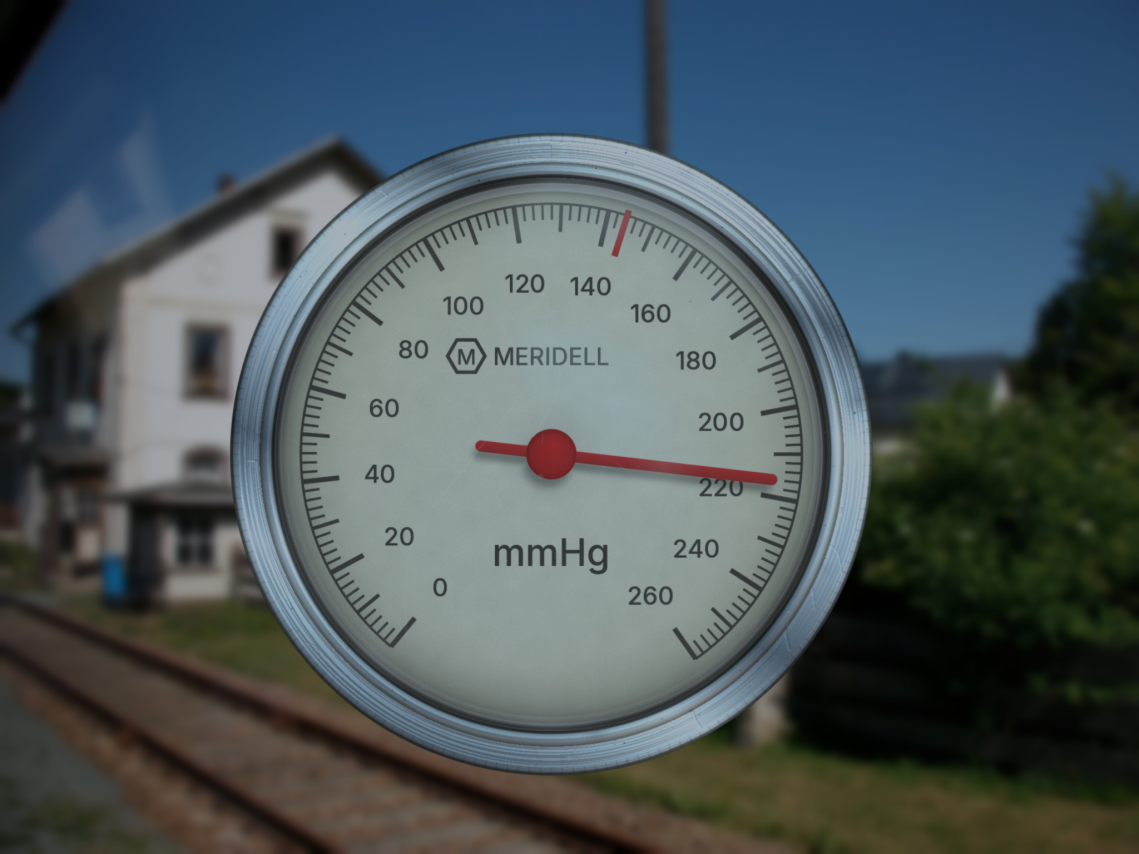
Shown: 216 mmHg
